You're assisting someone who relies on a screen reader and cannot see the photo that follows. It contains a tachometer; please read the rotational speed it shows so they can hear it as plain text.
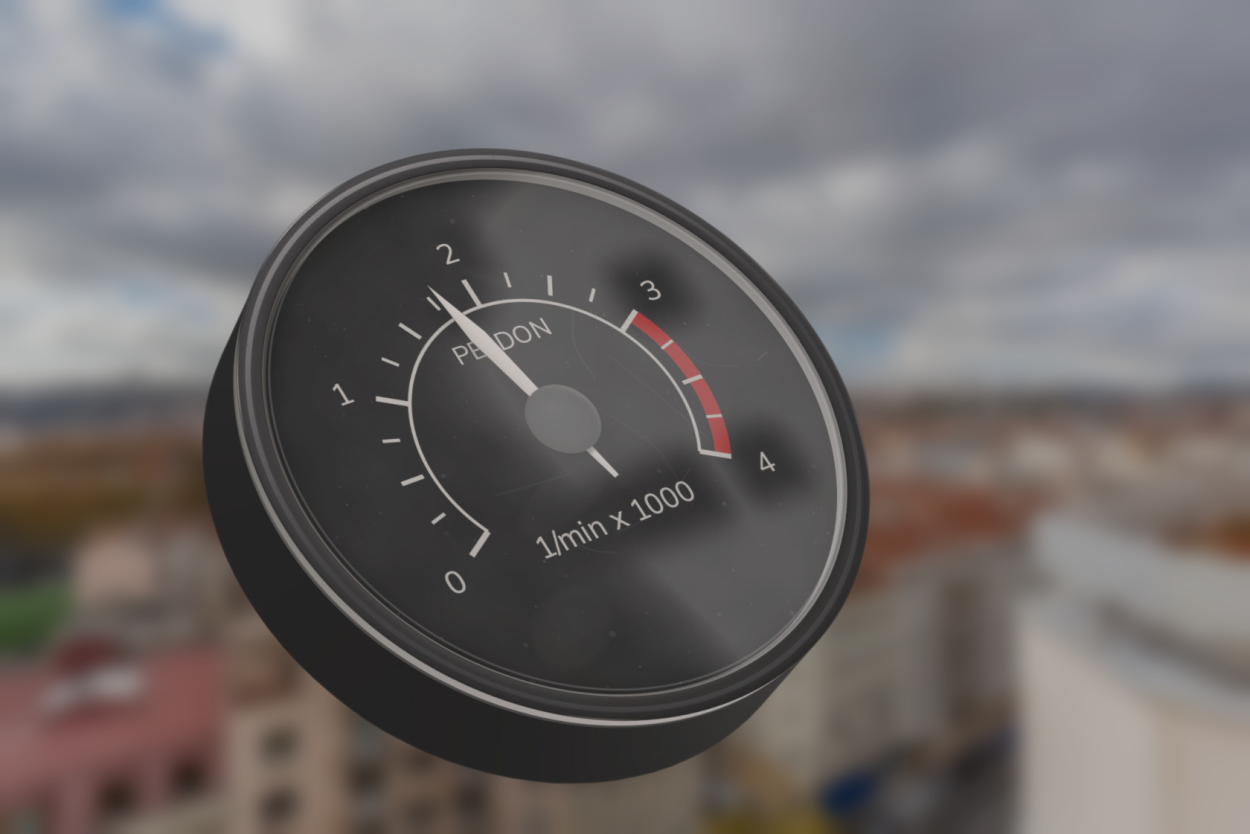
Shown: 1750 rpm
